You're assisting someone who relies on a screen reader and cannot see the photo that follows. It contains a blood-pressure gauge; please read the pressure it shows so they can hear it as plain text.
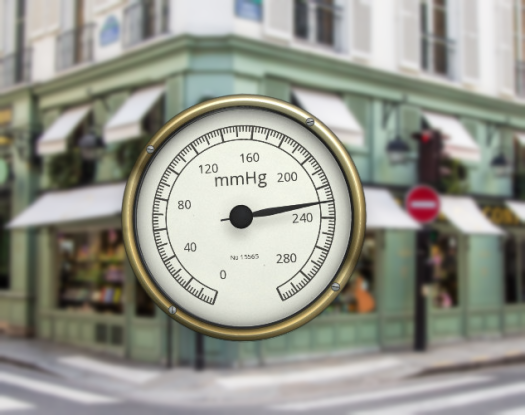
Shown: 230 mmHg
